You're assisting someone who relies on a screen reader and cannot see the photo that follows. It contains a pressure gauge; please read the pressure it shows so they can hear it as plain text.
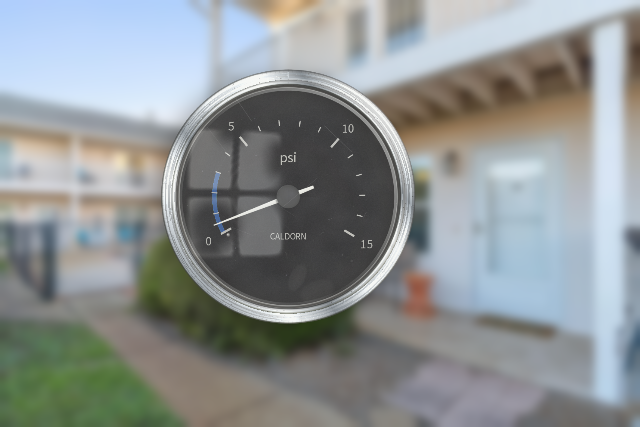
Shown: 0.5 psi
